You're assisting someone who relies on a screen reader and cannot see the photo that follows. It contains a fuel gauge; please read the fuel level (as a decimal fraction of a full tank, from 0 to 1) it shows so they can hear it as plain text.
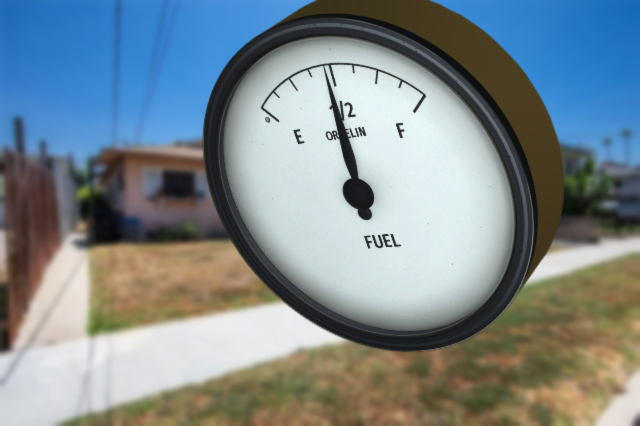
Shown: 0.5
